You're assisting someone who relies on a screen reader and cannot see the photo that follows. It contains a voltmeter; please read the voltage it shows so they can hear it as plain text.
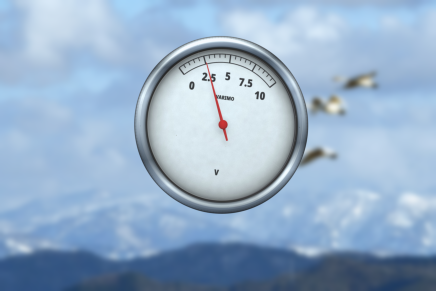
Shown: 2.5 V
